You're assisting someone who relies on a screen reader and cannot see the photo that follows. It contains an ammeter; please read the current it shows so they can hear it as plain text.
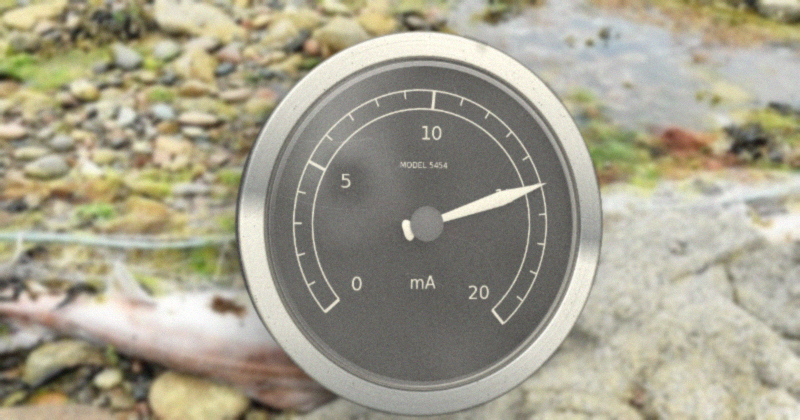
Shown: 15 mA
